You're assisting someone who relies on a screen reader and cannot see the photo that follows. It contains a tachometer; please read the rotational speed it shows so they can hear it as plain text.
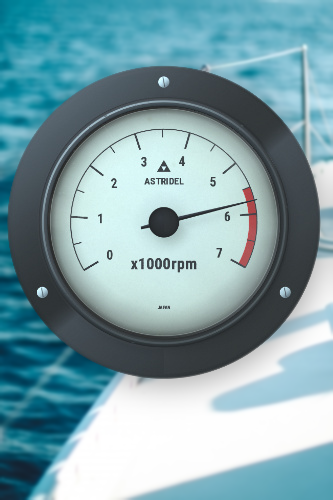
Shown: 5750 rpm
